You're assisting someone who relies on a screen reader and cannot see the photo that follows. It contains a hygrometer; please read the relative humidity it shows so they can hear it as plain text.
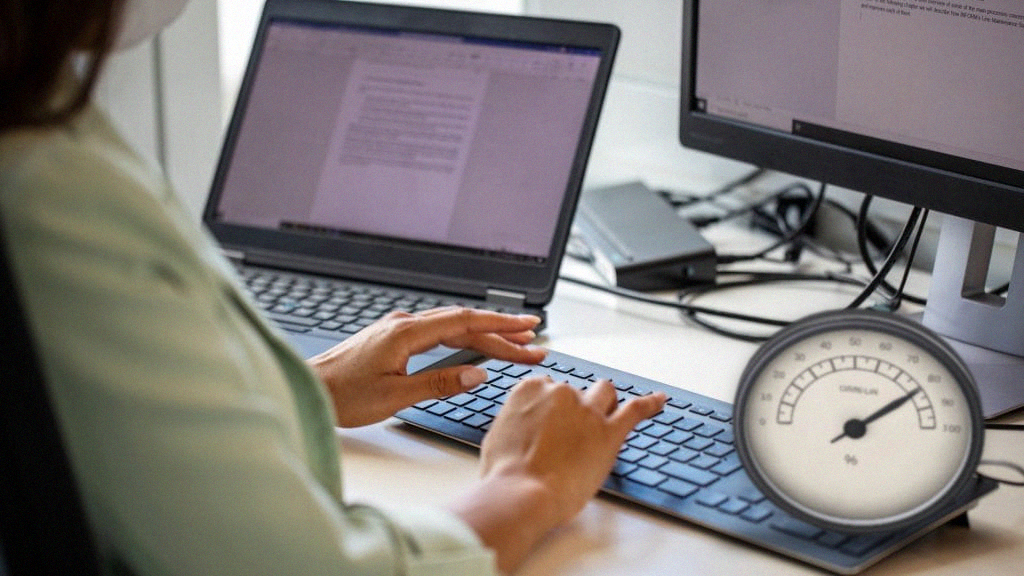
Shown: 80 %
